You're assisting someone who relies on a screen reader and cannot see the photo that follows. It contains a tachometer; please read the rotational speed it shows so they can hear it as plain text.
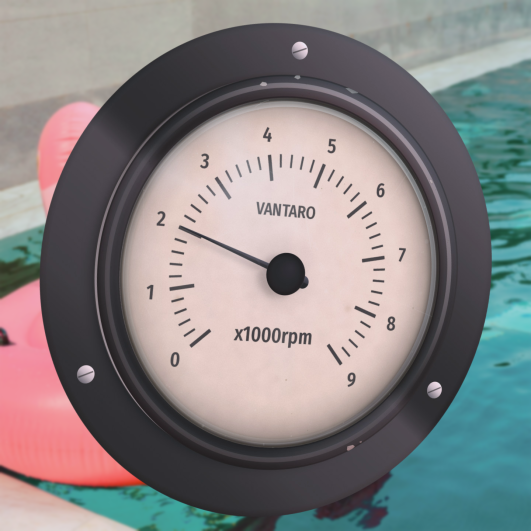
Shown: 2000 rpm
